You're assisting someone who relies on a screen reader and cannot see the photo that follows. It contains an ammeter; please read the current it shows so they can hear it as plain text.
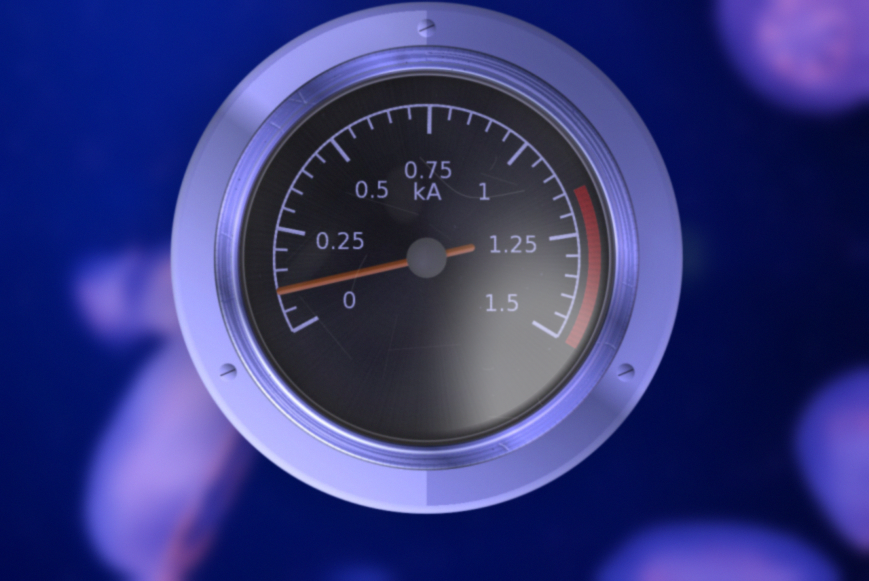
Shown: 0.1 kA
